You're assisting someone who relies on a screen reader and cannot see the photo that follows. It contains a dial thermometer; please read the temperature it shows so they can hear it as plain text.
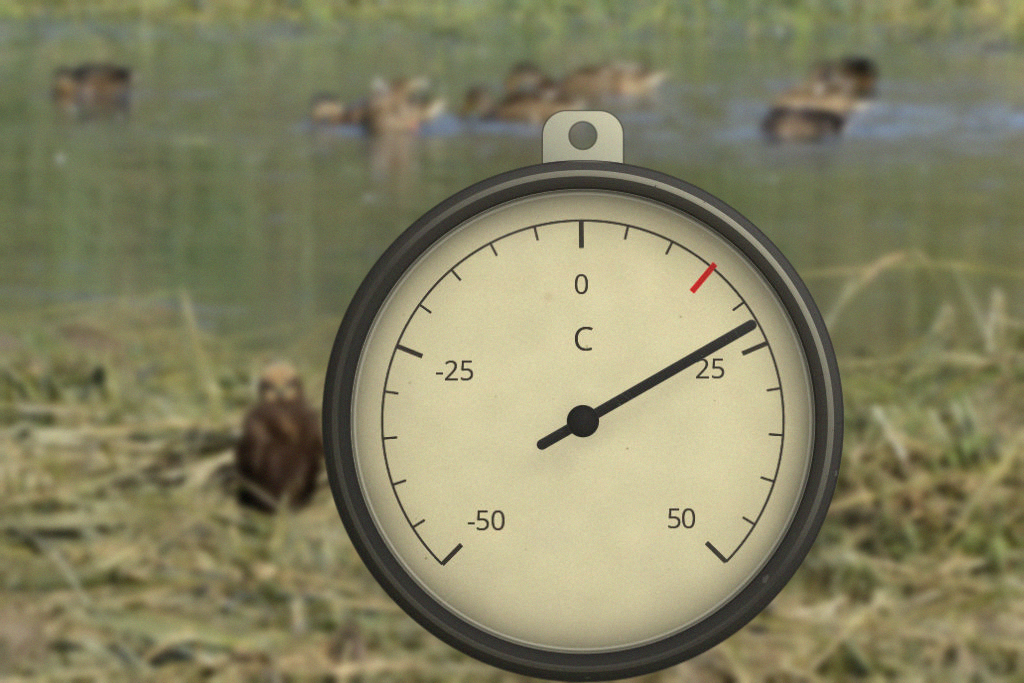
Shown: 22.5 °C
